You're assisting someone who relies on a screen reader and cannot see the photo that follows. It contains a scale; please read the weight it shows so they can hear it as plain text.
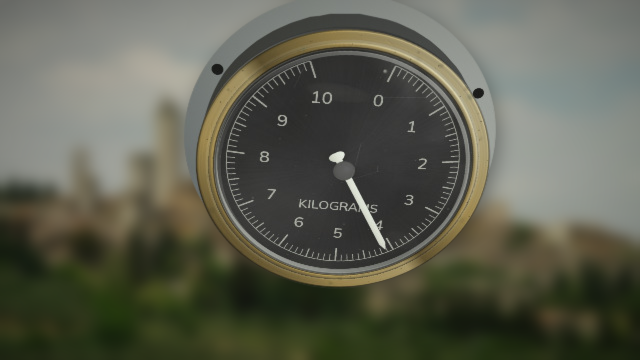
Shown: 4.1 kg
